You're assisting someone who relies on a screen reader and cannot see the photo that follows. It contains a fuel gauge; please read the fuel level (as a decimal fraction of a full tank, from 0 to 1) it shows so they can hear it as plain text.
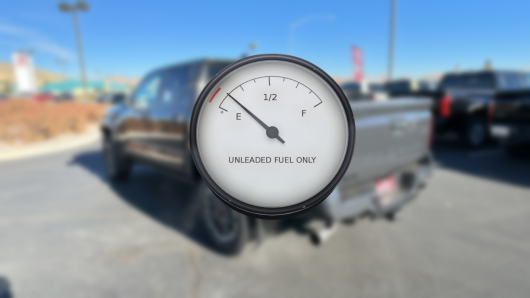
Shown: 0.125
